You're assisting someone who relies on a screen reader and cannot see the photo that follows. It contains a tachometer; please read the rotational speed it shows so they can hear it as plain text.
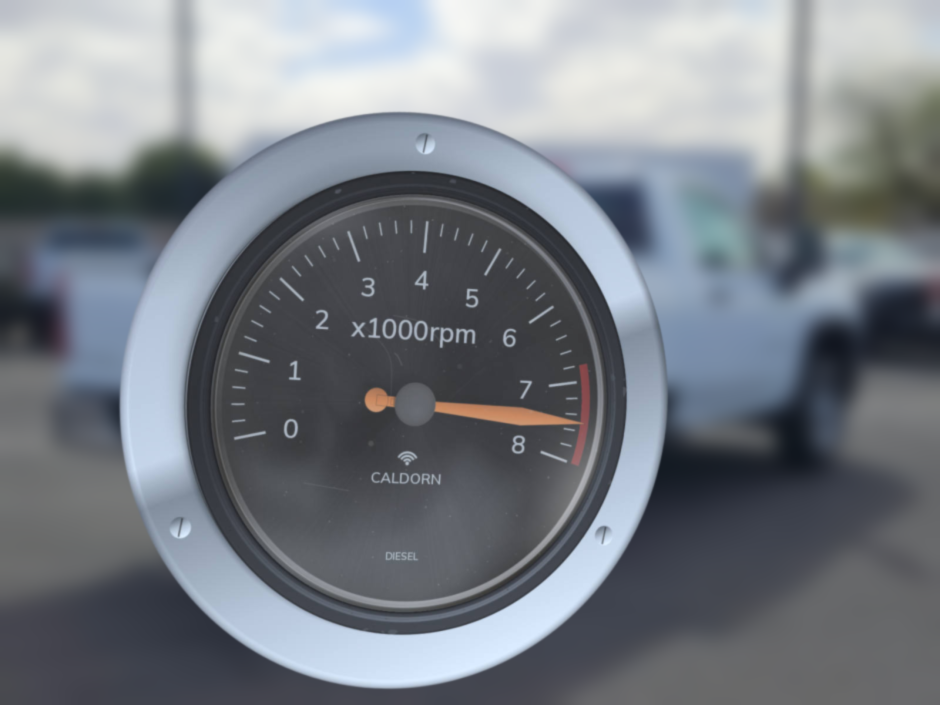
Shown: 7500 rpm
